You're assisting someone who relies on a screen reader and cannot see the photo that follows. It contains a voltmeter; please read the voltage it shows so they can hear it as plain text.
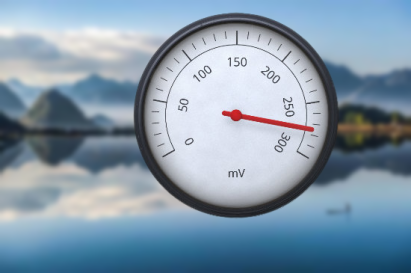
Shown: 275 mV
